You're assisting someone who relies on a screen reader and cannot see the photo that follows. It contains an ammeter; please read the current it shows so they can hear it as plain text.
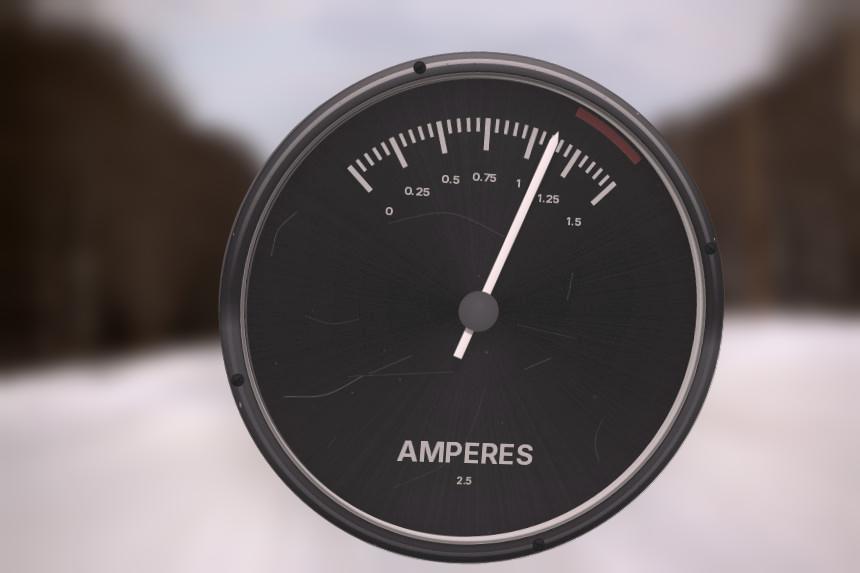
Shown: 1.1 A
